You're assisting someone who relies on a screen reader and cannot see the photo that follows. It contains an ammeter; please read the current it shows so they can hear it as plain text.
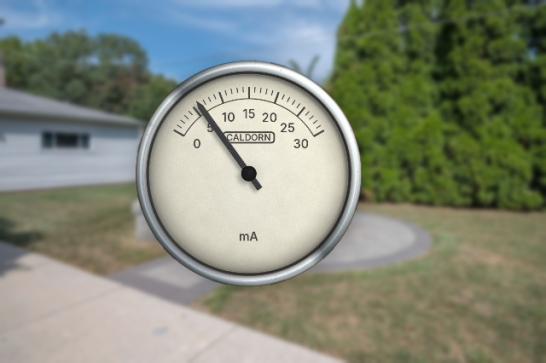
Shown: 6 mA
